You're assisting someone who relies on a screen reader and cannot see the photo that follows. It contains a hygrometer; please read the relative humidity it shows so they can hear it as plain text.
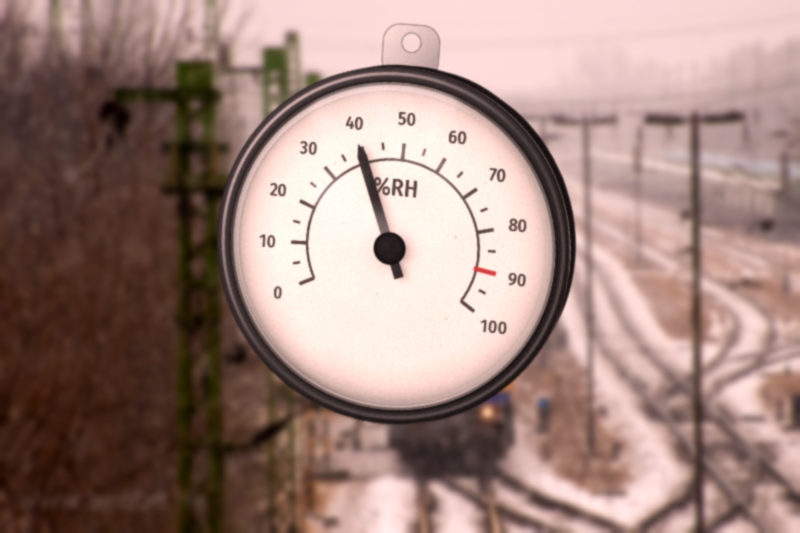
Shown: 40 %
